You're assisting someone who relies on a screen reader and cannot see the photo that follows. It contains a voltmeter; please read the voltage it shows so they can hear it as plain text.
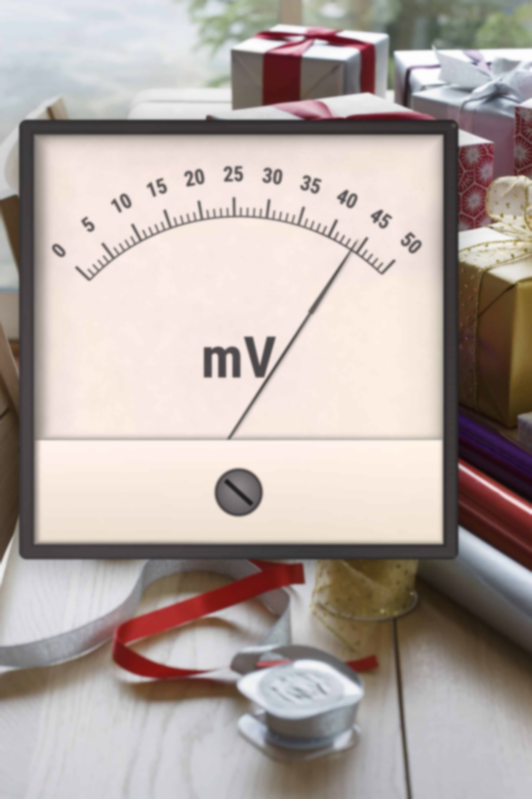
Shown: 44 mV
